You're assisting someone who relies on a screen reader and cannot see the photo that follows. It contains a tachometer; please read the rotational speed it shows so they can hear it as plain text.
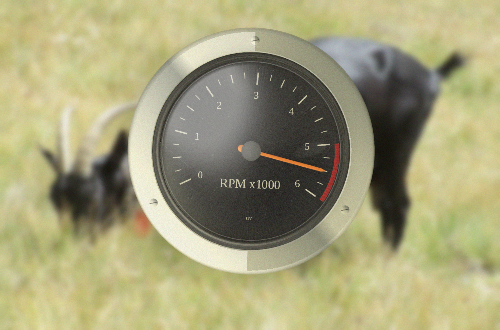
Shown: 5500 rpm
